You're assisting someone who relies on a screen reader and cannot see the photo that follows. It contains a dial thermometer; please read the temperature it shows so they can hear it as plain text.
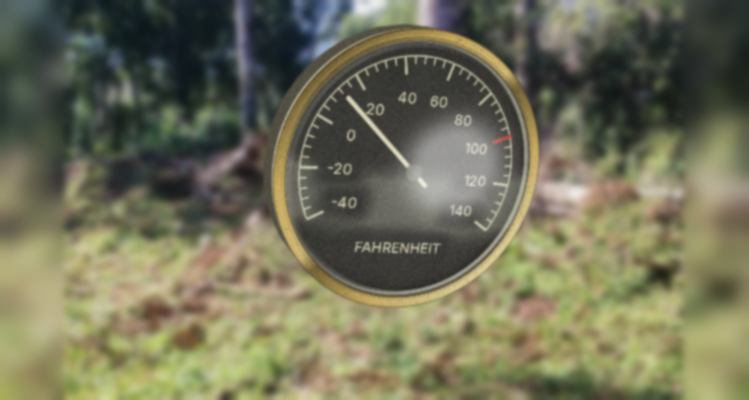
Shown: 12 °F
